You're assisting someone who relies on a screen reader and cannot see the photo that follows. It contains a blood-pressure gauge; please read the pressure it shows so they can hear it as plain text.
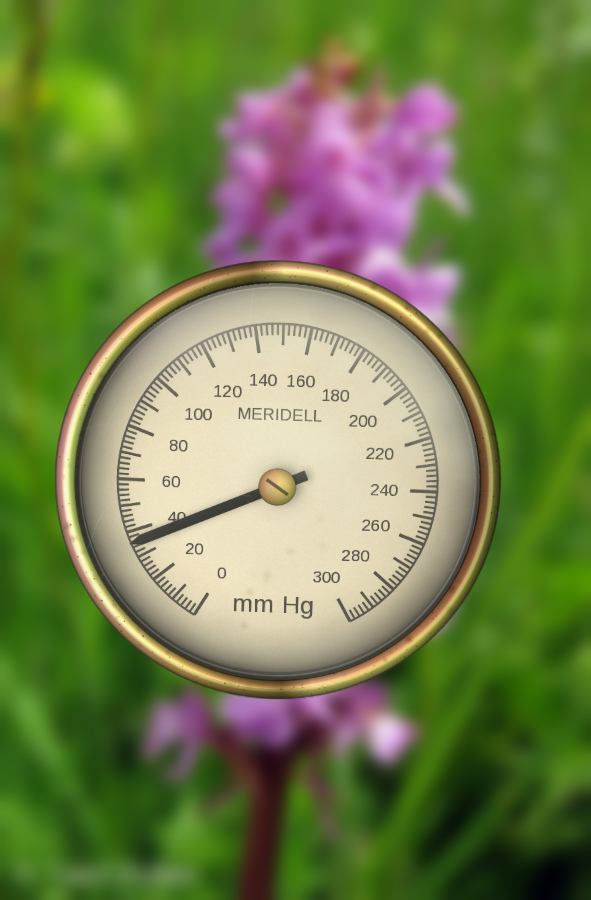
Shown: 36 mmHg
